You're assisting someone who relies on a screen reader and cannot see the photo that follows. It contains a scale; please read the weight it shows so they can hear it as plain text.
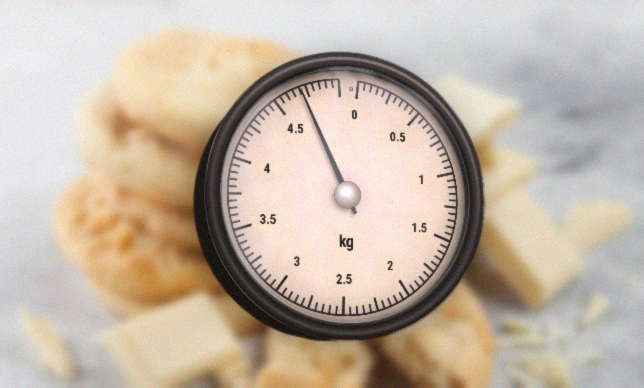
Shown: 4.7 kg
